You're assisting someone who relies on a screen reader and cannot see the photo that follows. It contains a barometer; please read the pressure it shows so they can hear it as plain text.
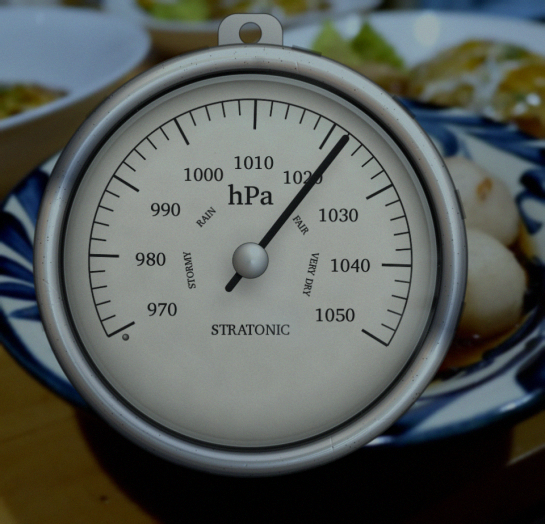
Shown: 1022 hPa
